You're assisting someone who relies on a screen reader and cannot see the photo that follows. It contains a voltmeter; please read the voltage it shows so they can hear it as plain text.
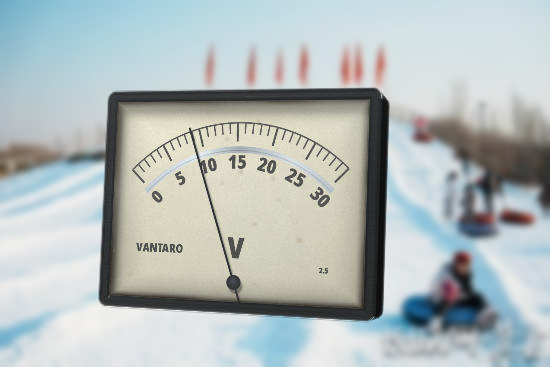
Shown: 9 V
